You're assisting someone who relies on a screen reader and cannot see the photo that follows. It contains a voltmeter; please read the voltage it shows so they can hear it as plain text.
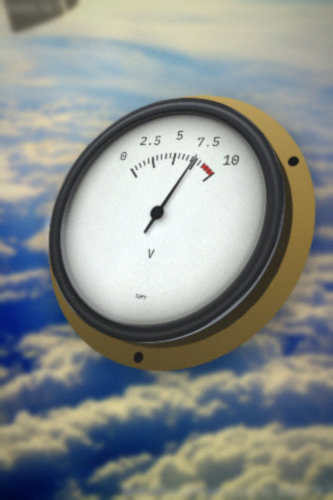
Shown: 7.5 V
